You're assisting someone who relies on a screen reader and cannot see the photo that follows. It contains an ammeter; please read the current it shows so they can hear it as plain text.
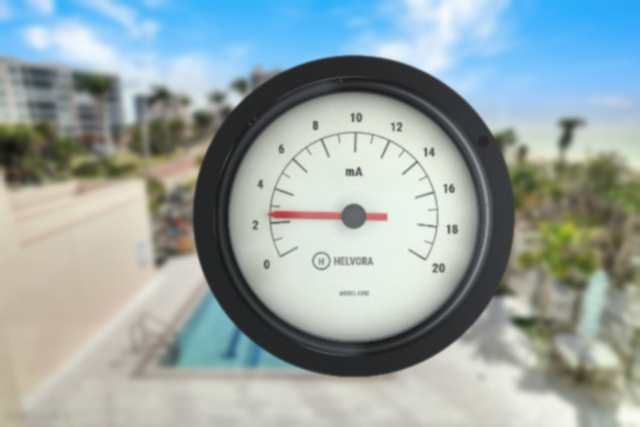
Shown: 2.5 mA
